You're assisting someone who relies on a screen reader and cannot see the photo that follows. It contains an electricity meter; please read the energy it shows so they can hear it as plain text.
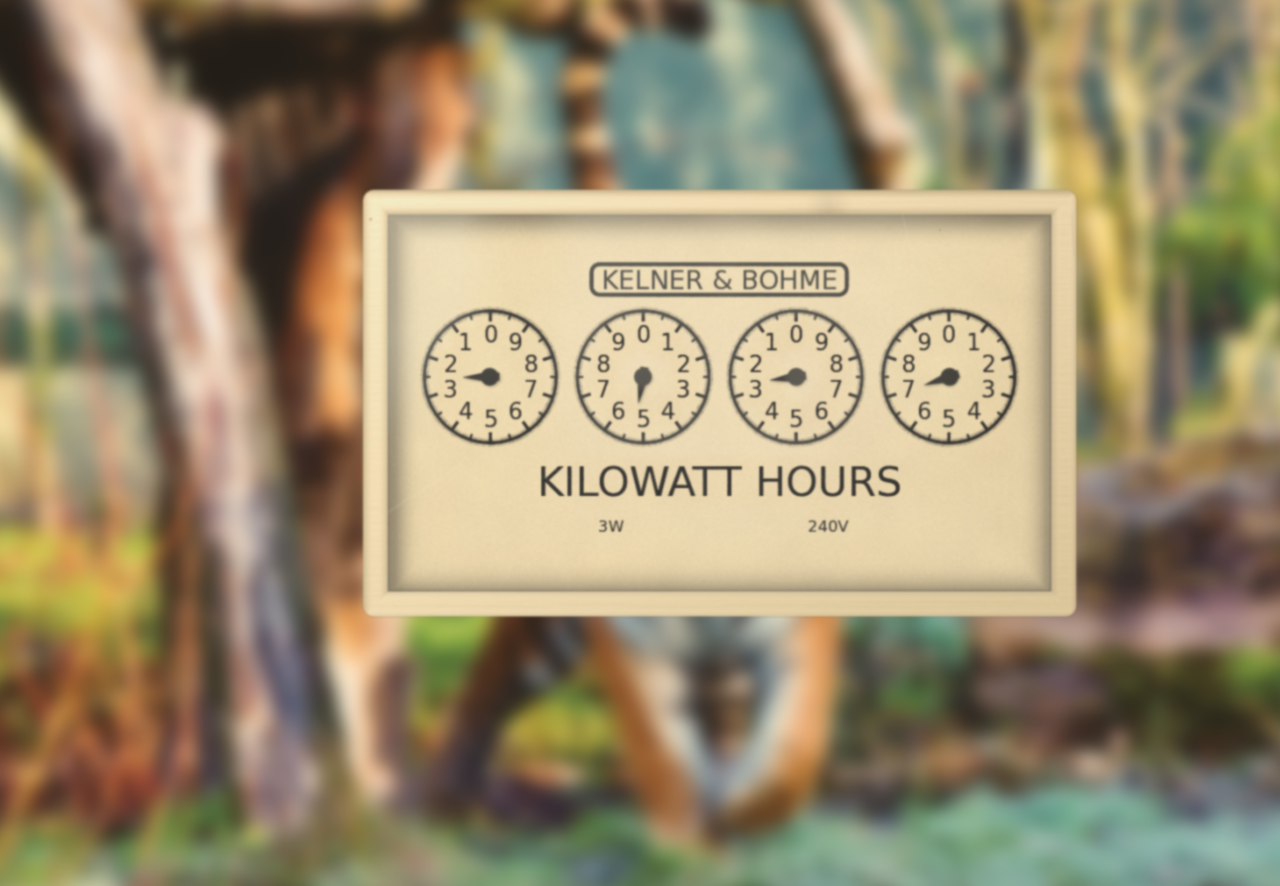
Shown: 2527 kWh
